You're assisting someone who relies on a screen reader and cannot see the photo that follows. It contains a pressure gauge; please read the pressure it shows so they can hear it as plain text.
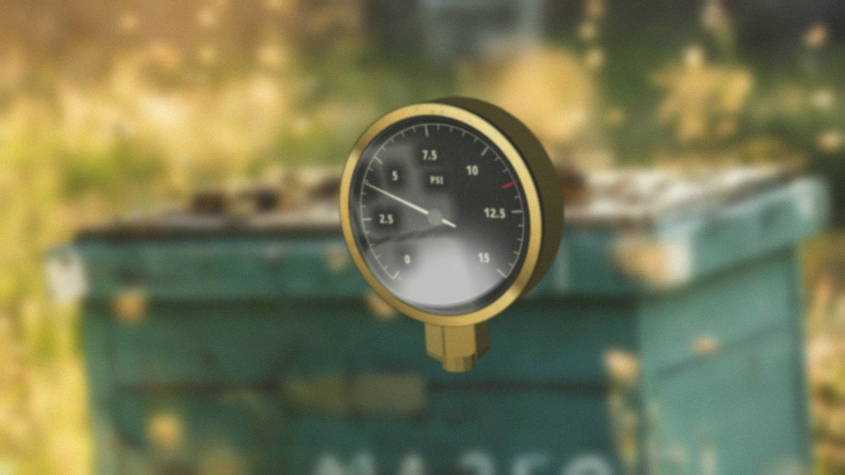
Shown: 4 psi
